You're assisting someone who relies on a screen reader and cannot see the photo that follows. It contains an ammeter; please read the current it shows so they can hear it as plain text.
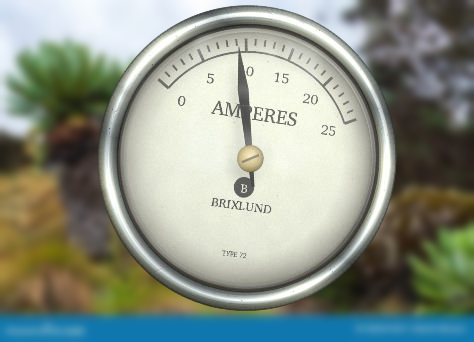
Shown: 9 A
